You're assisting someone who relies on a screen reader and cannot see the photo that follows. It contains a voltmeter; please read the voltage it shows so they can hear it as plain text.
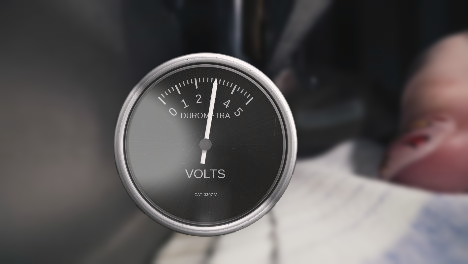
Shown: 3 V
